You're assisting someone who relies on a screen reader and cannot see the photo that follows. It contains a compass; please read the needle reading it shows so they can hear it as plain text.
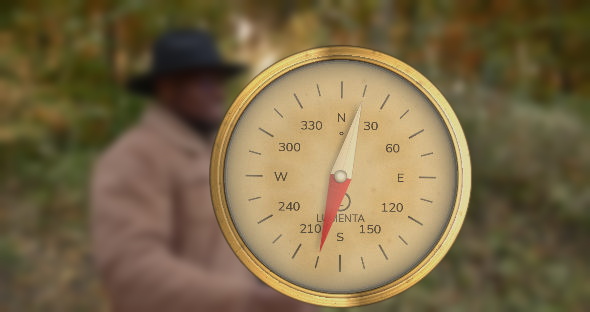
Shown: 195 °
